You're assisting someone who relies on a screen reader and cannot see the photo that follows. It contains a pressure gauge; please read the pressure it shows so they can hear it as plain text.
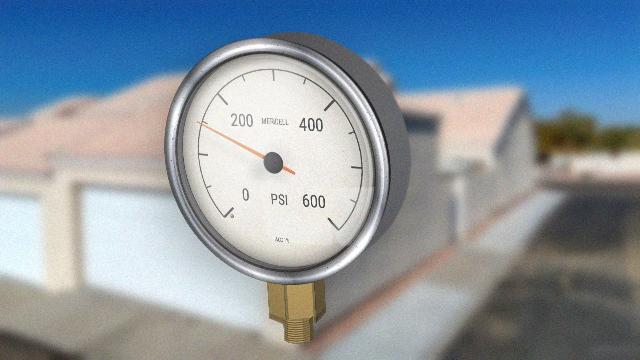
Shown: 150 psi
